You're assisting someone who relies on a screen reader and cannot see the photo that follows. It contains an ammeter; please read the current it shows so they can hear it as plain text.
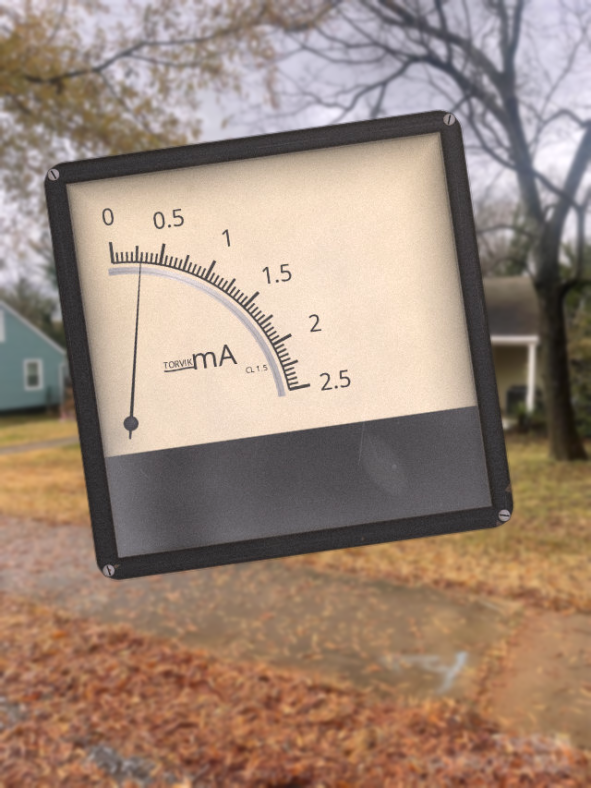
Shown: 0.3 mA
